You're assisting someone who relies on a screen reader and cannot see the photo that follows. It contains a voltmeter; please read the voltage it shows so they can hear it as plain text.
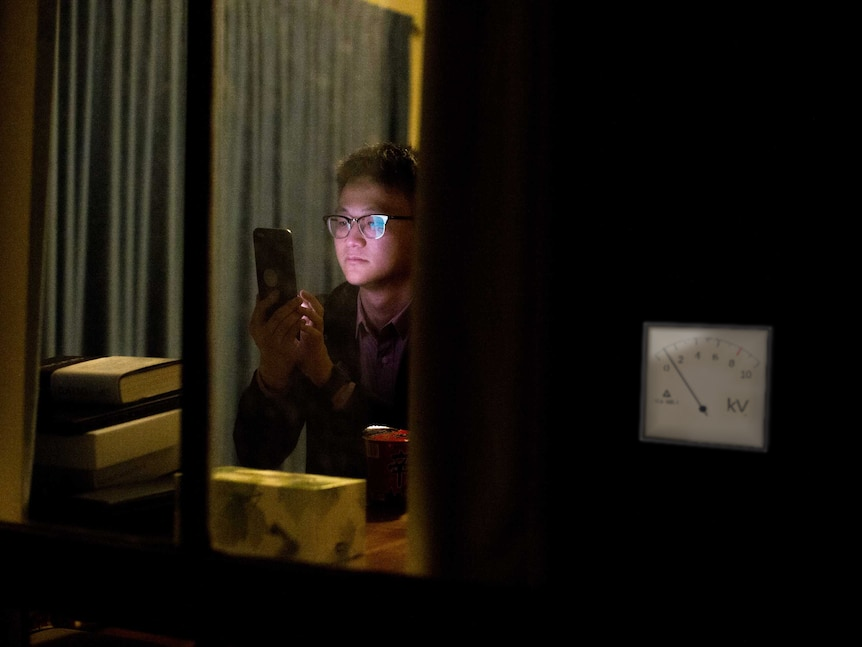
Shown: 1 kV
